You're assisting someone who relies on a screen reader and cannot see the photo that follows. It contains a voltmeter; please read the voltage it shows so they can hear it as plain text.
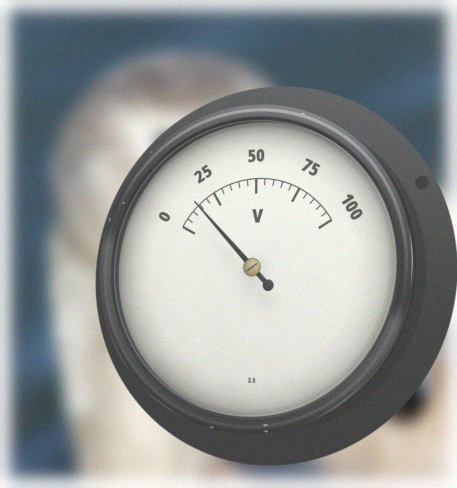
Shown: 15 V
